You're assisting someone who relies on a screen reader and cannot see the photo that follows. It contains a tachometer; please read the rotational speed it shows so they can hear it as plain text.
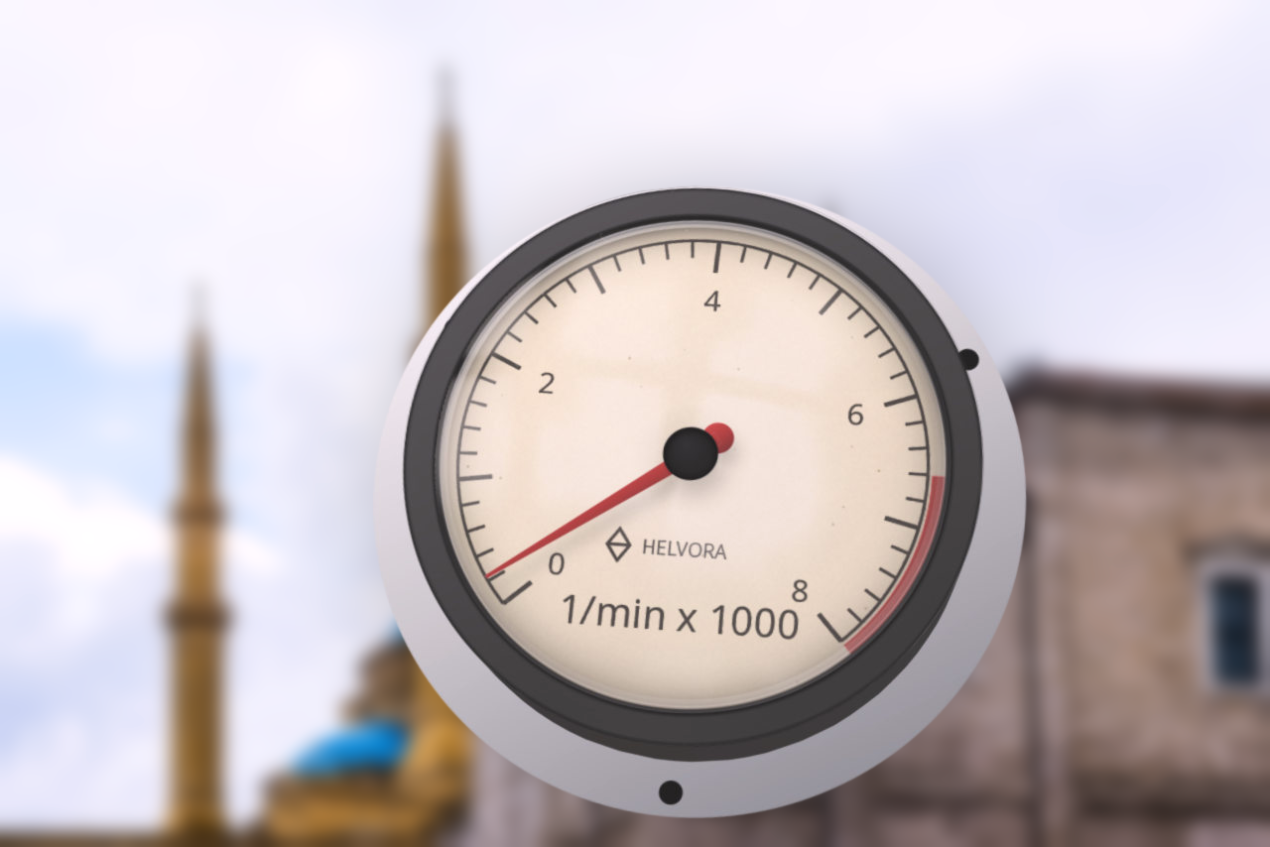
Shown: 200 rpm
